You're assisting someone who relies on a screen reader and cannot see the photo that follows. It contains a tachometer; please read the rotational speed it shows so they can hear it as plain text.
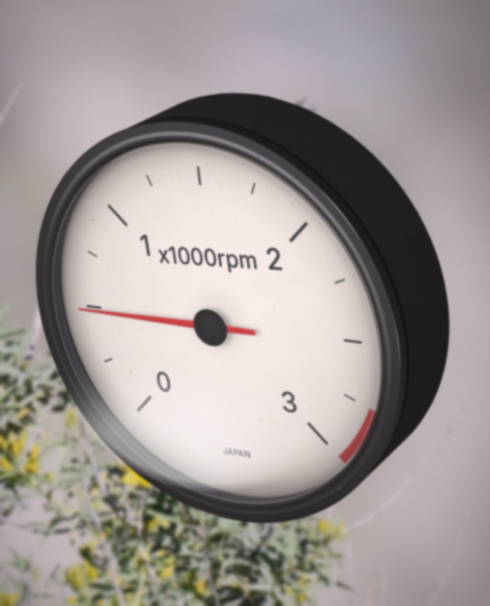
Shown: 500 rpm
